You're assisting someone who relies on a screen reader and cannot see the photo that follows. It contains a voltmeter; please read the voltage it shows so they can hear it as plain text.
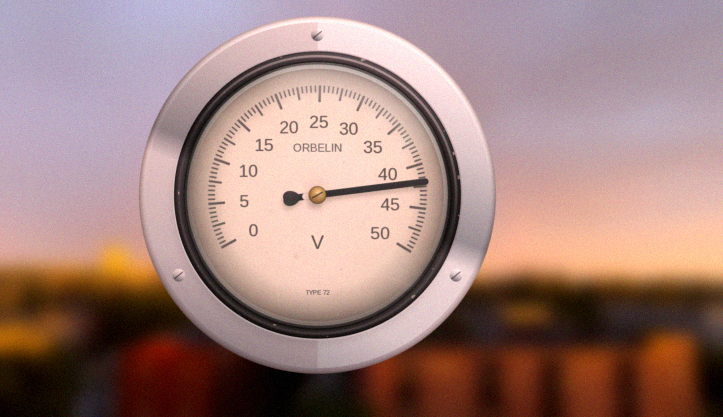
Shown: 42 V
